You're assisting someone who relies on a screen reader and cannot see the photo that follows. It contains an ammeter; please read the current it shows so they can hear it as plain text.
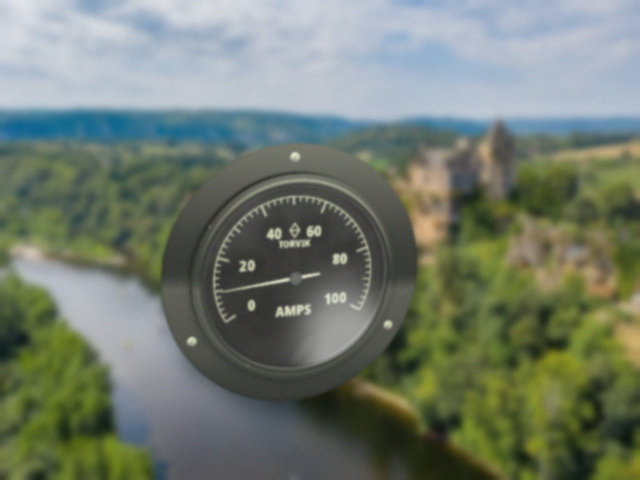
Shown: 10 A
